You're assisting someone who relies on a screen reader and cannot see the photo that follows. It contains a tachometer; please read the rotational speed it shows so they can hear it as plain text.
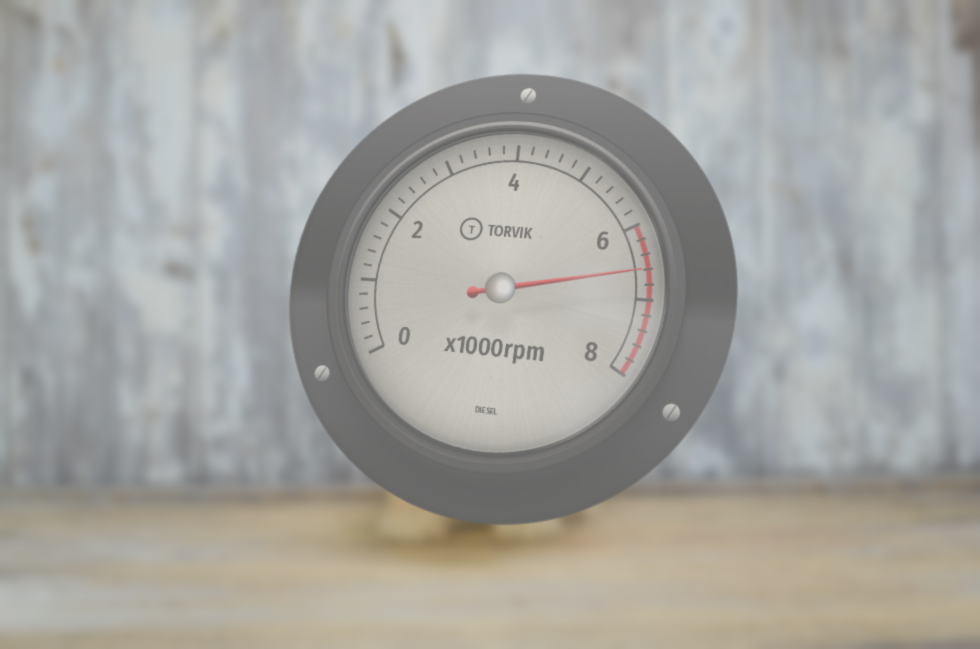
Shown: 6600 rpm
